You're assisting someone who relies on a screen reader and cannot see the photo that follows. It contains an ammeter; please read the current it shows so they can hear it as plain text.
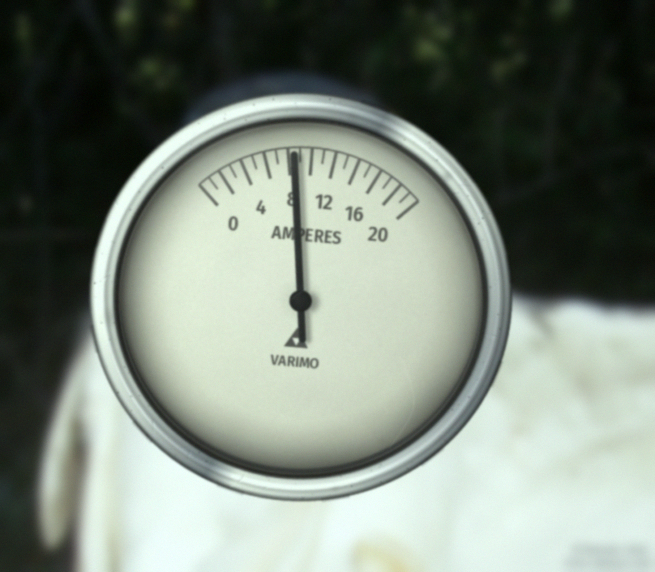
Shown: 8.5 A
